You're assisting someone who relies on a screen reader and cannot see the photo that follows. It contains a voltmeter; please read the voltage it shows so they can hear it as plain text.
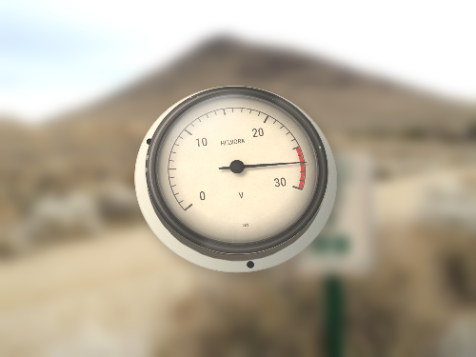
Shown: 27 V
